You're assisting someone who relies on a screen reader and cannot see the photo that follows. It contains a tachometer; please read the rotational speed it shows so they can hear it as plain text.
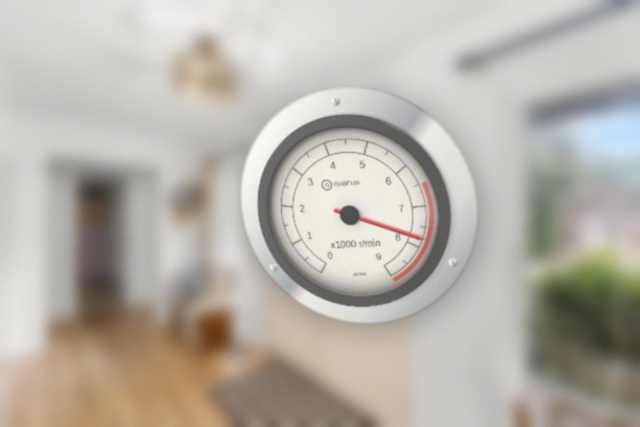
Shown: 7750 rpm
